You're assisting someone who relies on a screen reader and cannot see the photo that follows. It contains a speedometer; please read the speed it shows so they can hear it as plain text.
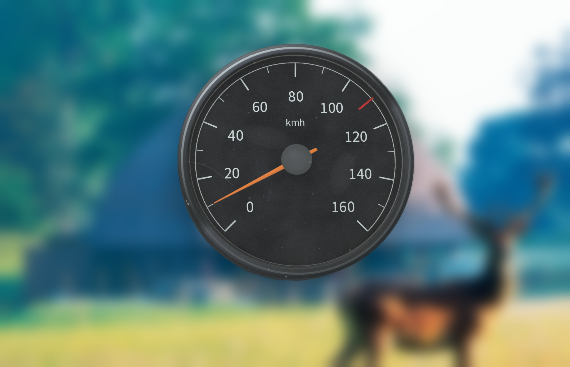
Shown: 10 km/h
